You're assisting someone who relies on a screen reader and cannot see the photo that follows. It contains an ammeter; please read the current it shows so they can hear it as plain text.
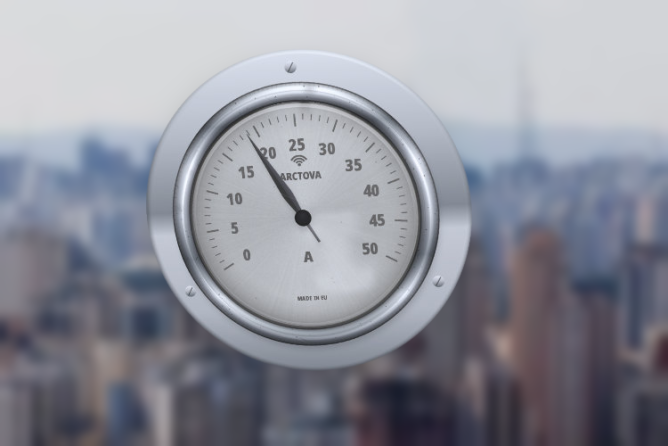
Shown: 19 A
